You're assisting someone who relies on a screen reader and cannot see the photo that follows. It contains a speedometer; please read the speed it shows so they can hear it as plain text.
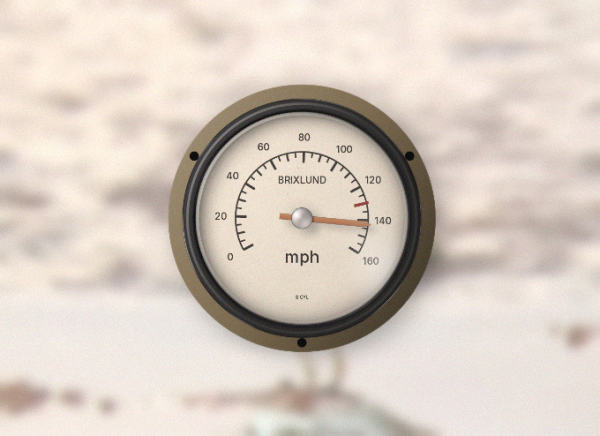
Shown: 142.5 mph
